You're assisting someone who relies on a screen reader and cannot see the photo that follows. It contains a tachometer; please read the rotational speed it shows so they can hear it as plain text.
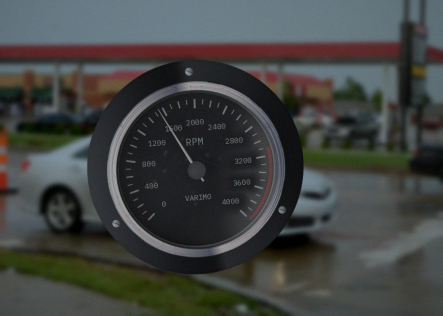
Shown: 1550 rpm
